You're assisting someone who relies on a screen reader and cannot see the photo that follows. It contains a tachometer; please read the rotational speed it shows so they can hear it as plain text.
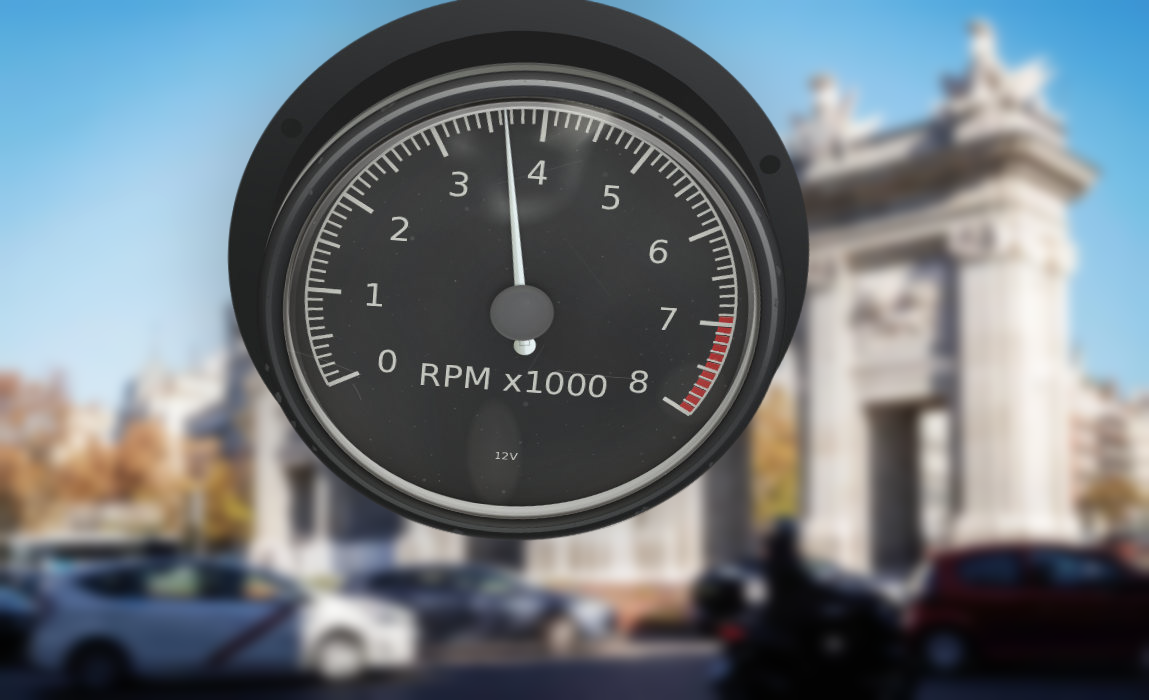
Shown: 3650 rpm
